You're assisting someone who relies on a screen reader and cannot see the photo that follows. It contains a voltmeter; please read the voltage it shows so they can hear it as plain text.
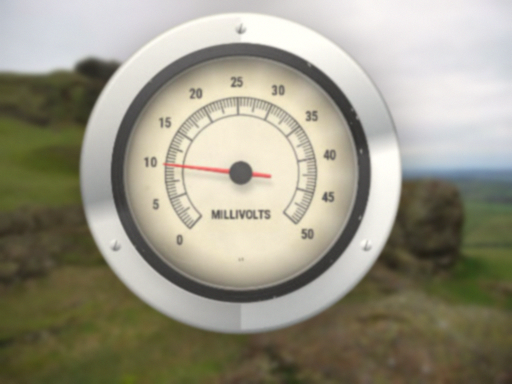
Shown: 10 mV
